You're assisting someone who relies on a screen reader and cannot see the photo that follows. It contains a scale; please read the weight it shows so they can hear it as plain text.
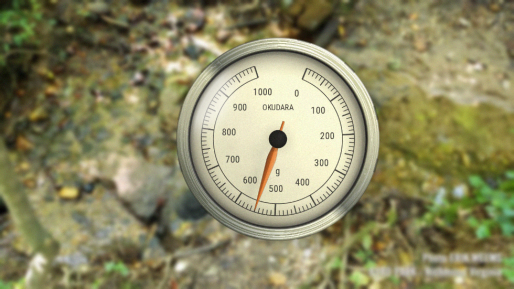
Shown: 550 g
